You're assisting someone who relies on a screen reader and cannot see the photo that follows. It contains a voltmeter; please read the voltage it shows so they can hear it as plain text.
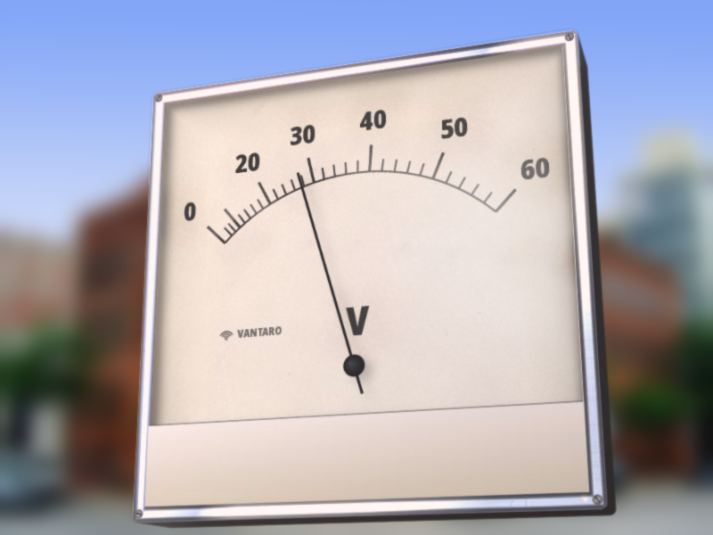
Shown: 28 V
